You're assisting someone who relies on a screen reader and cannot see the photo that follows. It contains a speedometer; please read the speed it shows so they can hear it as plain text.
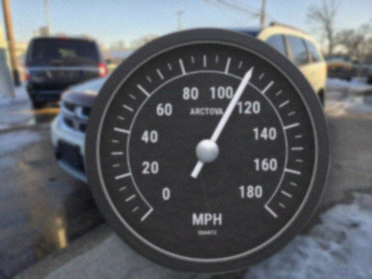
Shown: 110 mph
